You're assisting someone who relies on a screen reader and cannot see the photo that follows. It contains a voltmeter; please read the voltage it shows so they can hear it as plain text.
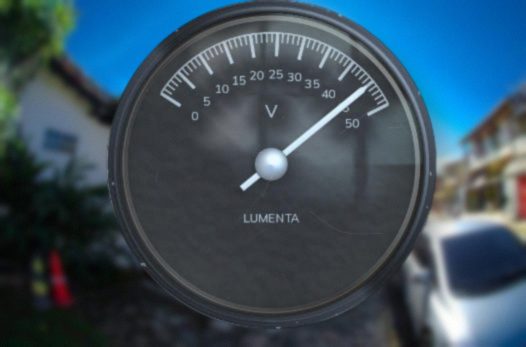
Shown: 45 V
